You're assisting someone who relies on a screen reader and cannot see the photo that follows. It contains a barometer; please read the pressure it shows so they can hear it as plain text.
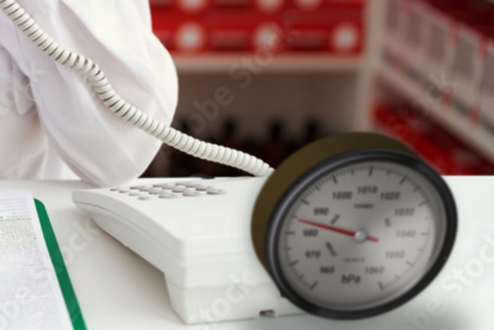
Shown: 985 hPa
